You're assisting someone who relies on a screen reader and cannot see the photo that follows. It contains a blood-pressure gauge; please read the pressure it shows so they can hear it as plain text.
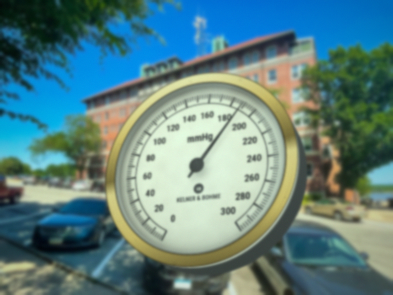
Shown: 190 mmHg
